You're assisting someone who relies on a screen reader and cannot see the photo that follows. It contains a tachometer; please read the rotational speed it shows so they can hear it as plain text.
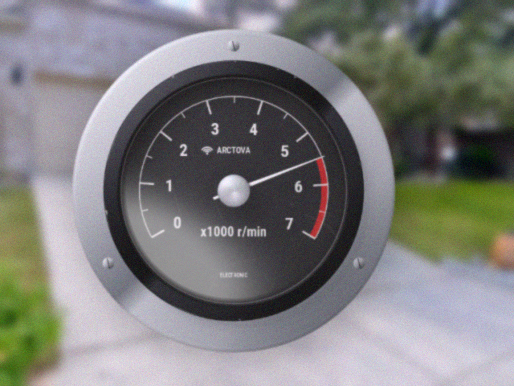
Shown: 5500 rpm
